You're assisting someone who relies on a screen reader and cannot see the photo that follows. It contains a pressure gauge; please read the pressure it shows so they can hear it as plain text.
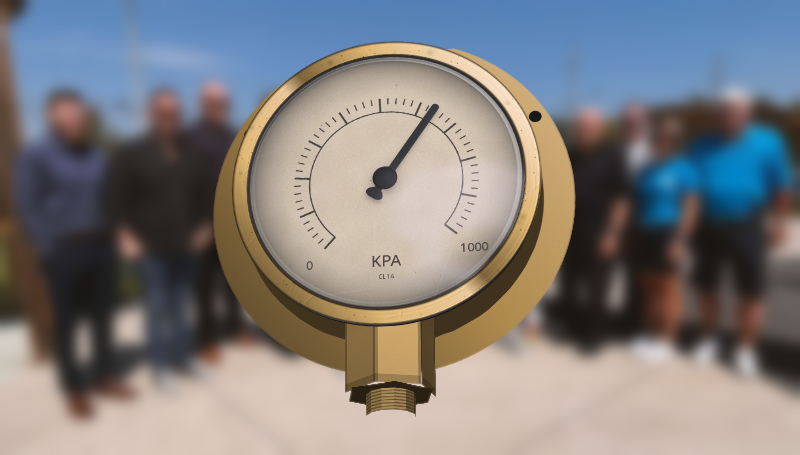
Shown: 640 kPa
